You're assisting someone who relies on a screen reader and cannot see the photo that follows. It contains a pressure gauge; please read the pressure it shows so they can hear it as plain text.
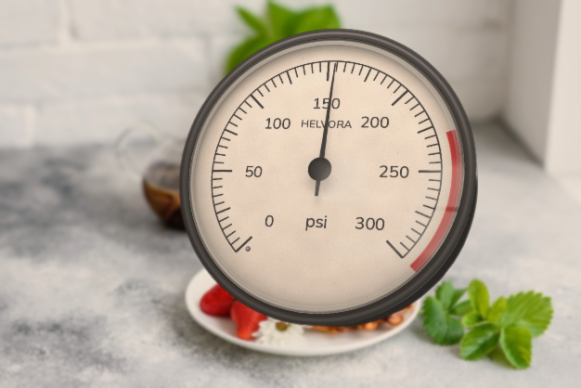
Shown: 155 psi
